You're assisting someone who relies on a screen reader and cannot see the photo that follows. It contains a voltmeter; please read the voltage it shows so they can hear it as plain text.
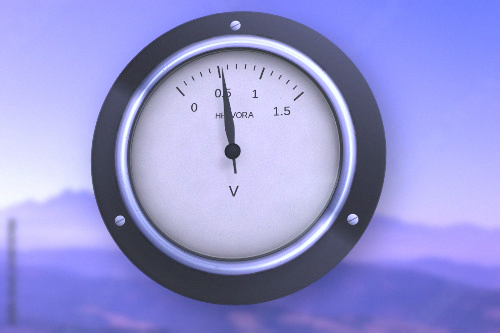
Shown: 0.55 V
